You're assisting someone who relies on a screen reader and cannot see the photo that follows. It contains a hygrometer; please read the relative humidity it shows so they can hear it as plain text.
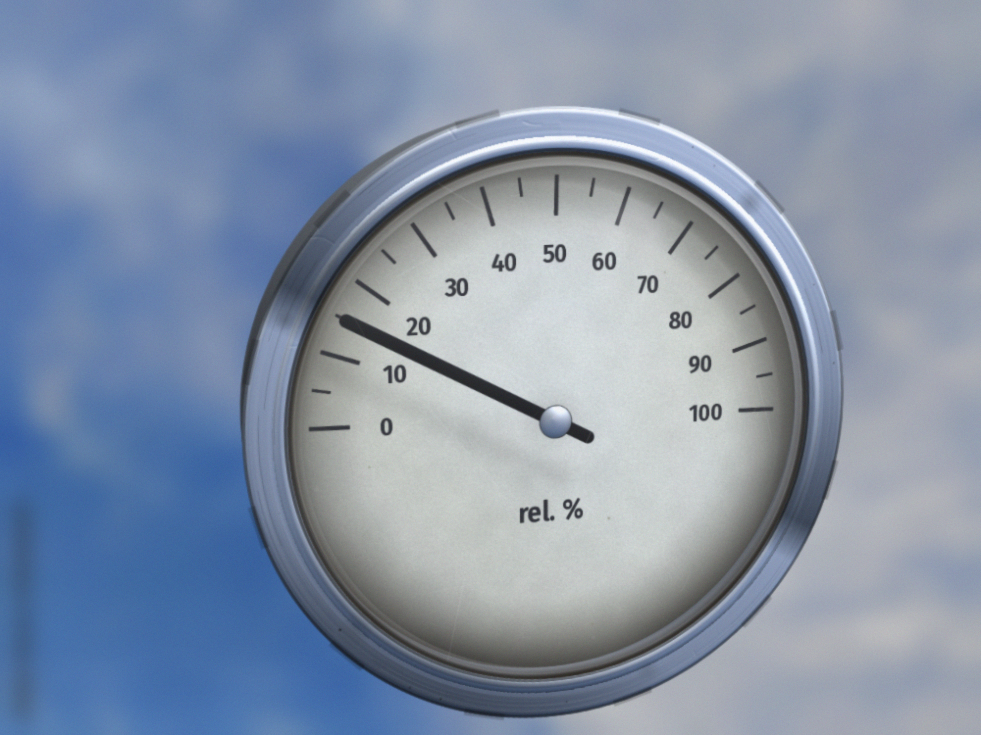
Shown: 15 %
